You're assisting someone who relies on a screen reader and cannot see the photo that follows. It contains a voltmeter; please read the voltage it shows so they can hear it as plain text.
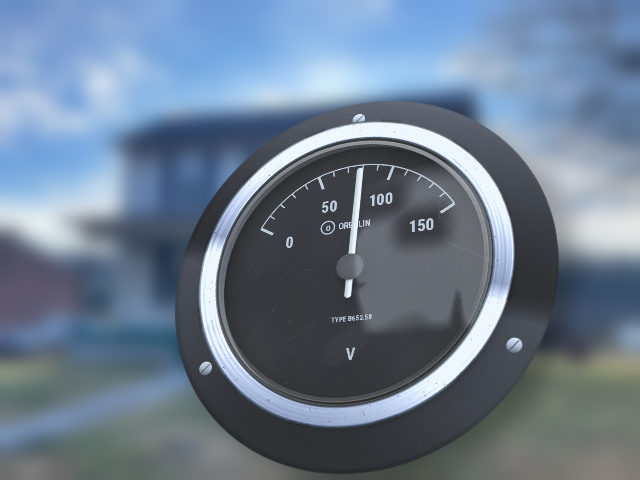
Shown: 80 V
